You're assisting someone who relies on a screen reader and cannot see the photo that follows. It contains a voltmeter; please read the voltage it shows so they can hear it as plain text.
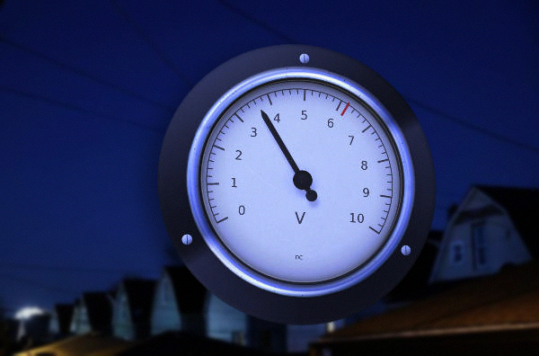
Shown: 3.6 V
